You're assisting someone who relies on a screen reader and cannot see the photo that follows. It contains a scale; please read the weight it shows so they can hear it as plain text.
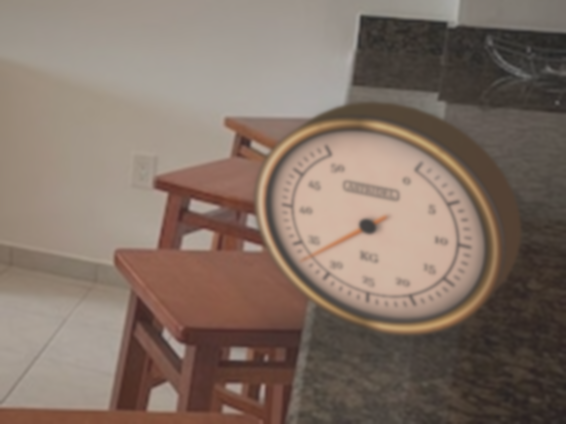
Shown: 33 kg
